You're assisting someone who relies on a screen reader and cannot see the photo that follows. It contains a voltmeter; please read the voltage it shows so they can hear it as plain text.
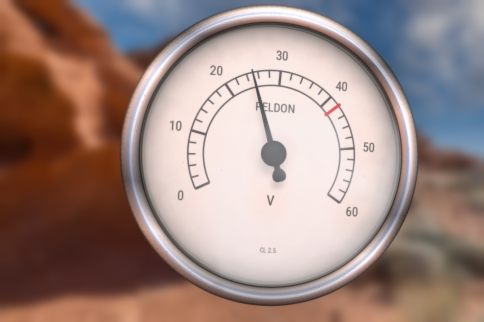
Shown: 25 V
